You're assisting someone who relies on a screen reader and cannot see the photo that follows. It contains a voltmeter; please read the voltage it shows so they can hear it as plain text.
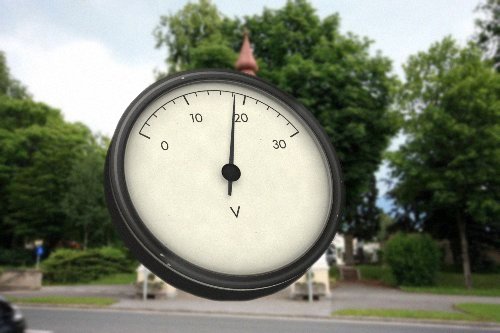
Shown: 18 V
